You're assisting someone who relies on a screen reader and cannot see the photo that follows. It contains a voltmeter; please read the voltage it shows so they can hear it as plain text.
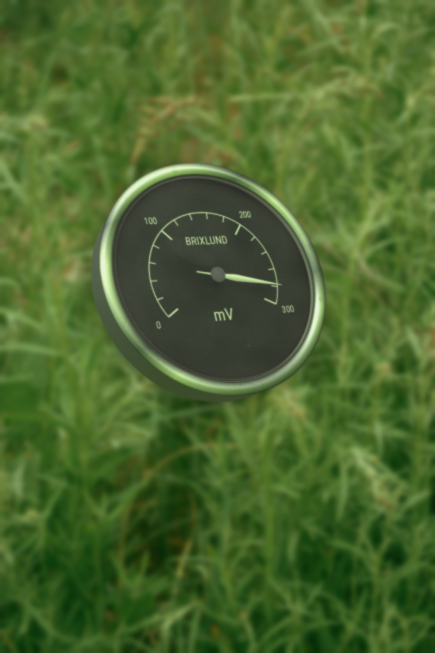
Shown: 280 mV
